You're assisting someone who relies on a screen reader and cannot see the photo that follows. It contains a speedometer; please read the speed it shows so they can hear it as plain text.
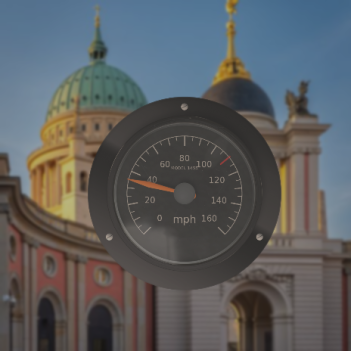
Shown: 35 mph
